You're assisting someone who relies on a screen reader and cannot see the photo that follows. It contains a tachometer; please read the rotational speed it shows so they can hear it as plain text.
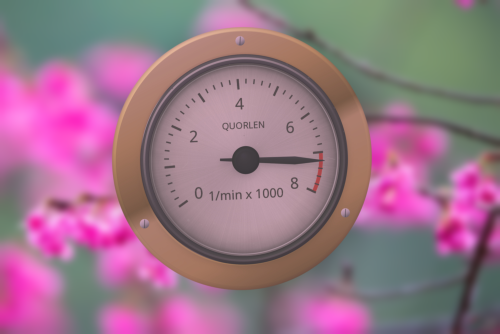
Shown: 7200 rpm
